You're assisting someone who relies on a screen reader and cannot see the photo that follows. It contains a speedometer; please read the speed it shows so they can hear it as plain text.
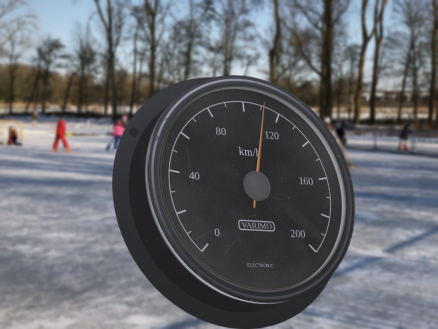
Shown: 110 km/h
